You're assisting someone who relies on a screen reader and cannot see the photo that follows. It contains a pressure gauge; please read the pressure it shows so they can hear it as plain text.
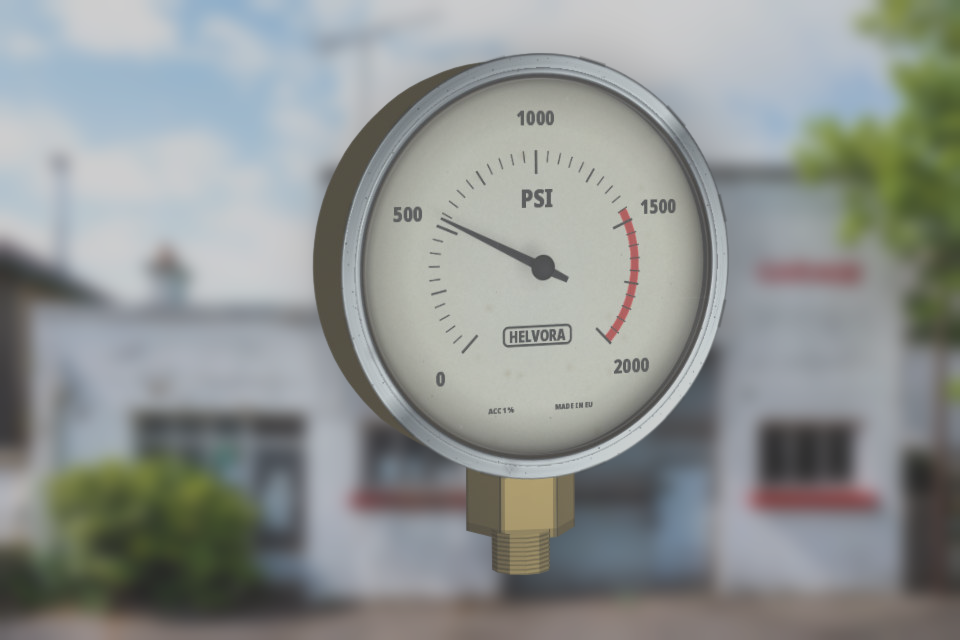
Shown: 525 psi
